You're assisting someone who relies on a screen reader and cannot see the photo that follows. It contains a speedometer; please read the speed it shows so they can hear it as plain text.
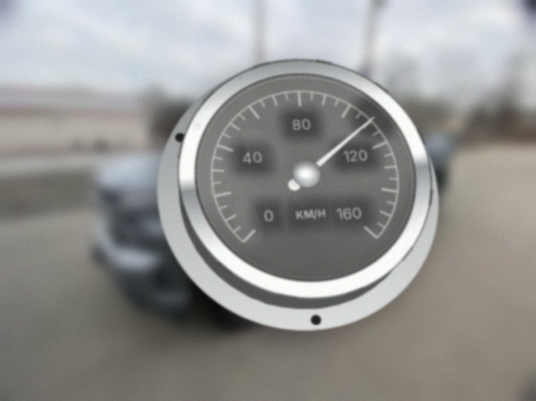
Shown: 110 km/h
